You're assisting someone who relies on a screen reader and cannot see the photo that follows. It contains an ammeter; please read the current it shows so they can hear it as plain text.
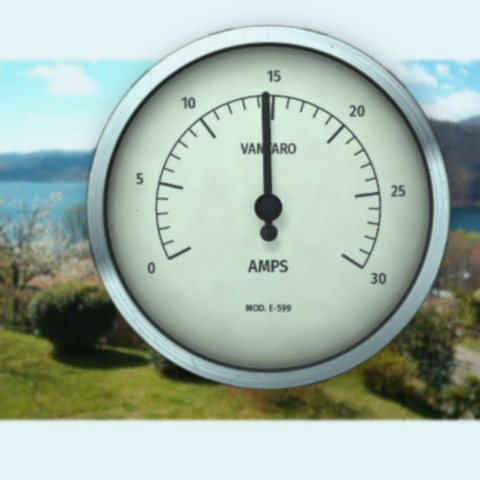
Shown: 14.5 A
